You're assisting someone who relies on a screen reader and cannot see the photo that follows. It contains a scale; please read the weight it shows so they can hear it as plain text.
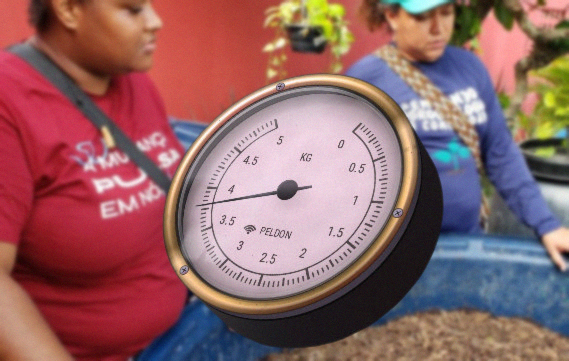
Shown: 3.75 kg
